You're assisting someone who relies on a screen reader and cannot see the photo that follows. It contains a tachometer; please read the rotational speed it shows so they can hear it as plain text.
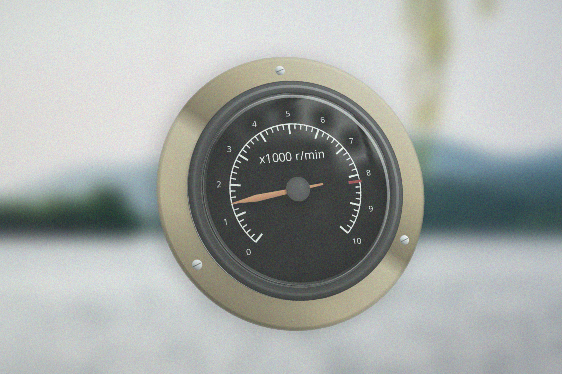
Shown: 1400 rpm
